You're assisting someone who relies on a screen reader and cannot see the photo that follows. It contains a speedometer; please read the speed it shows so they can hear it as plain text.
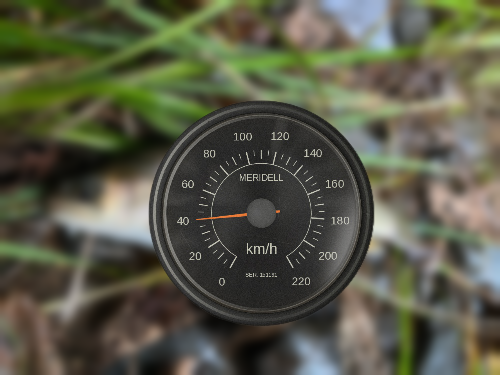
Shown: 40 km/h
